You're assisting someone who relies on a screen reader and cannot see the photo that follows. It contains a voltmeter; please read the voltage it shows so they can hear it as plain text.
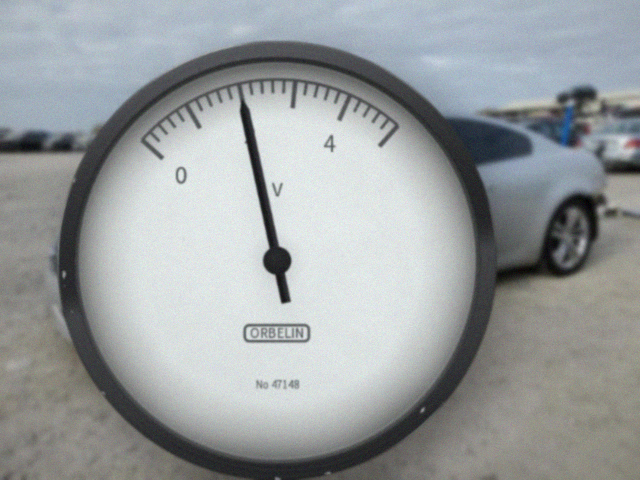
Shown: 2 V
